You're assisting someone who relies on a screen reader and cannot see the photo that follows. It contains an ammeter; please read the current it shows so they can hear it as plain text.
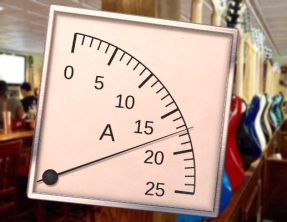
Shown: 17.5 A
